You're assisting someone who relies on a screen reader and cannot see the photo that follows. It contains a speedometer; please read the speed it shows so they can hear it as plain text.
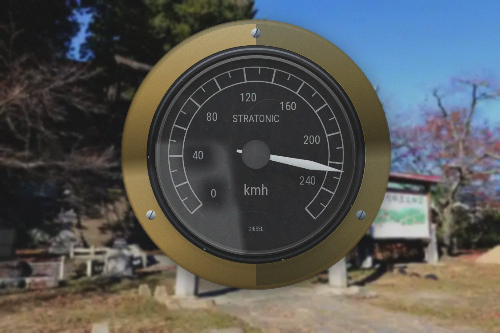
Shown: 225 km/h
